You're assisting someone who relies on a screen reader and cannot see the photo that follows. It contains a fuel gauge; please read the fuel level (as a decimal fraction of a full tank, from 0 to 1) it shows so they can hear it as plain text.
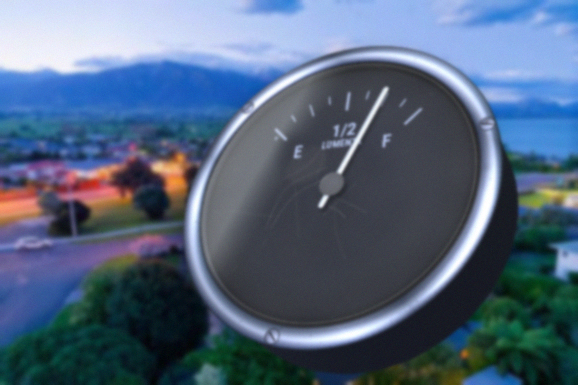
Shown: 0.75
